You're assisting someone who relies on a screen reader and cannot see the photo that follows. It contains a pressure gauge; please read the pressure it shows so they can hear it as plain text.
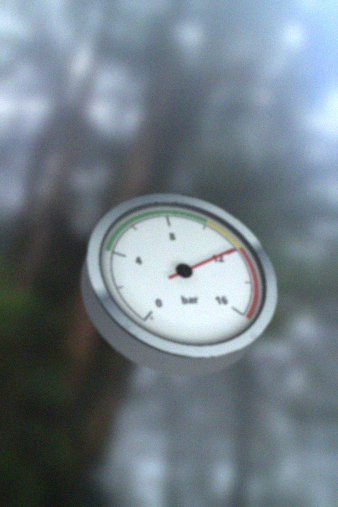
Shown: 12 bar
